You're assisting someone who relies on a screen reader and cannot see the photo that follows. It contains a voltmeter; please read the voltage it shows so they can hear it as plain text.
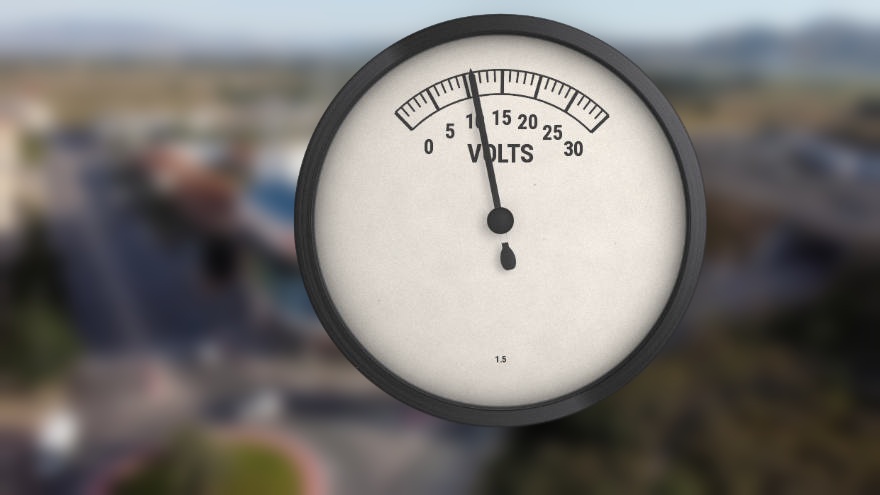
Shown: 11 V
